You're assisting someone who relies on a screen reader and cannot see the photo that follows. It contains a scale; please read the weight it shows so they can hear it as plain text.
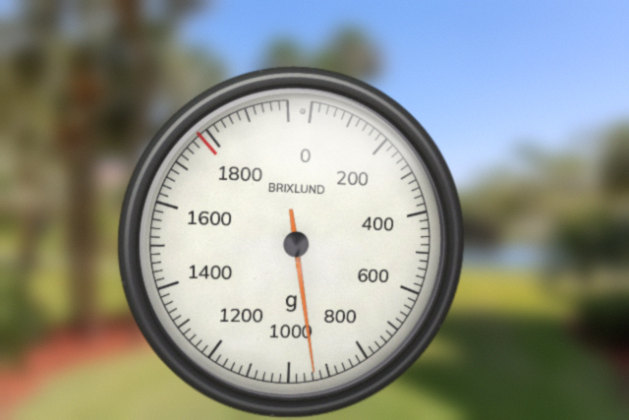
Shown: 940 g
